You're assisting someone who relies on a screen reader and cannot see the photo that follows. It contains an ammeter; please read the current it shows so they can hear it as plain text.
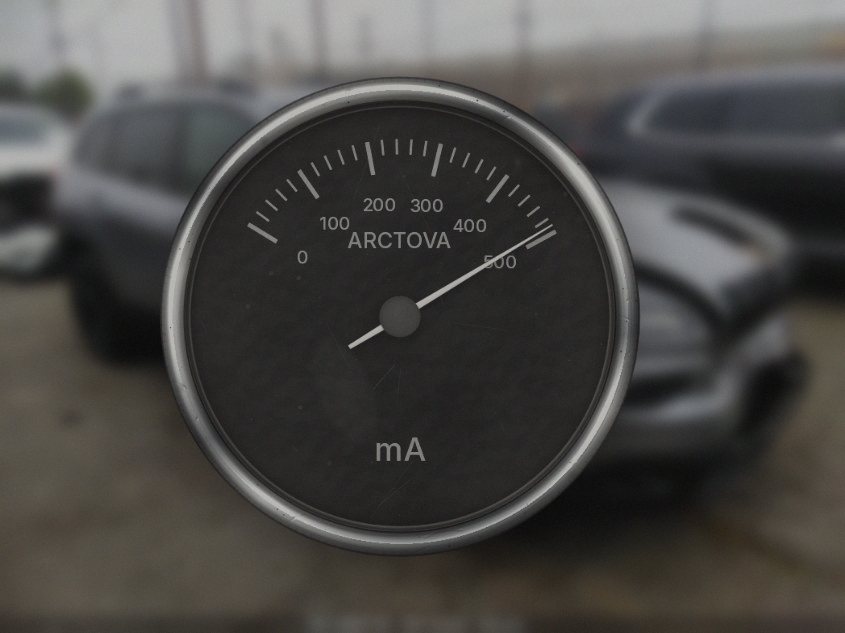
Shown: 490 mA
